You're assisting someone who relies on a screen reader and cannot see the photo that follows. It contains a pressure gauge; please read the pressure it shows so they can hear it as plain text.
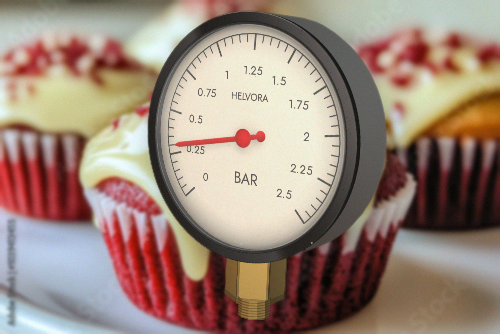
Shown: 0.3 bar
